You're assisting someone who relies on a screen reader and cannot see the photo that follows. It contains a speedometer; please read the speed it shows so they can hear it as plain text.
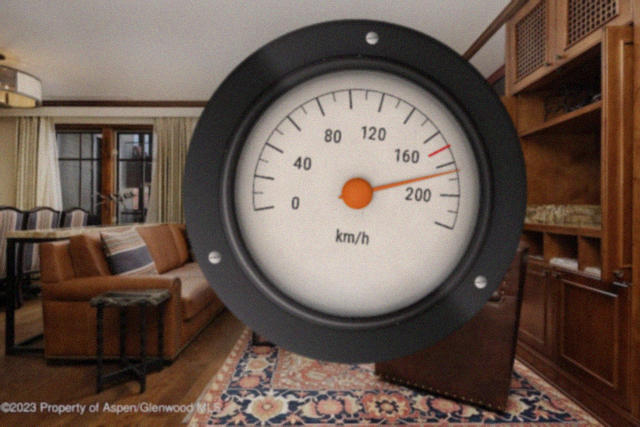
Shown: 185 km/h
